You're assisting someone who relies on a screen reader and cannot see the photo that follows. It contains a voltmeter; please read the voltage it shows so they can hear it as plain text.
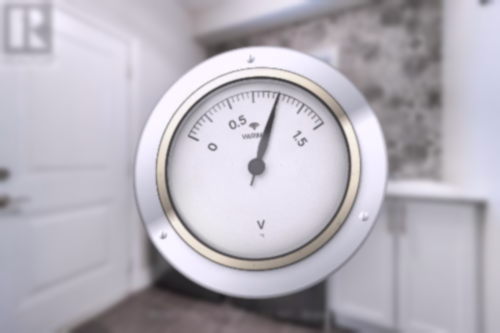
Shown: 1 V
